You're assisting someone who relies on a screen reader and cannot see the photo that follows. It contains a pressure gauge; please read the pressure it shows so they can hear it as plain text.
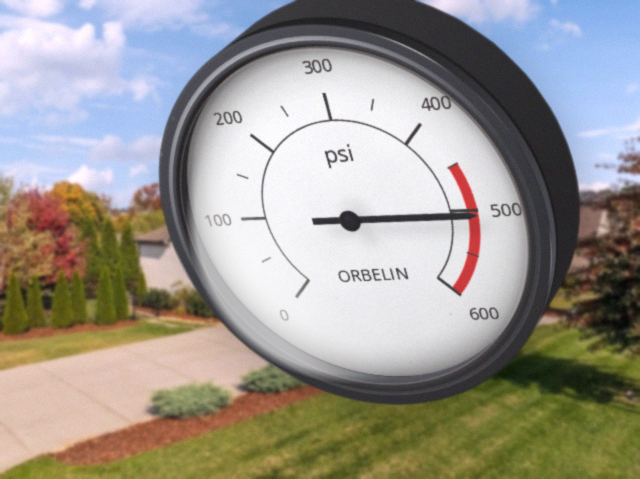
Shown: 500 psi
